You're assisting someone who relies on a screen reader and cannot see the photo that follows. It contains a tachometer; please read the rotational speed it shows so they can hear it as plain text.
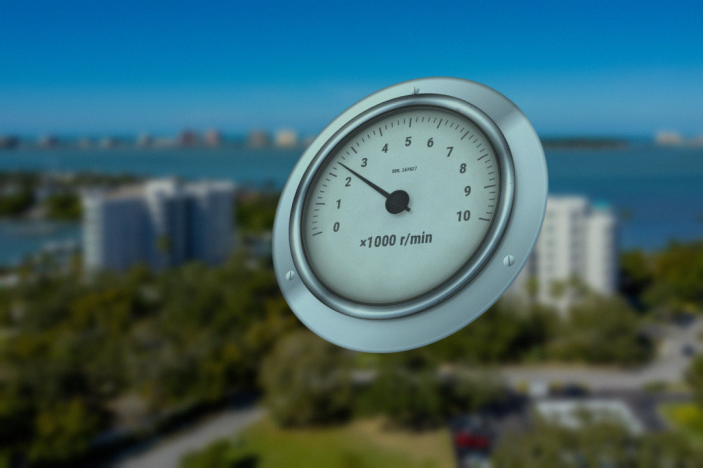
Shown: 2400 rpm
